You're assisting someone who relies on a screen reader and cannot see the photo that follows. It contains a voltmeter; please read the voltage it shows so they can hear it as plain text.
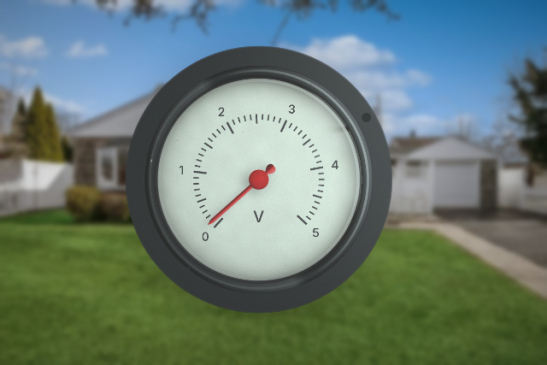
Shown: 0.1 V
